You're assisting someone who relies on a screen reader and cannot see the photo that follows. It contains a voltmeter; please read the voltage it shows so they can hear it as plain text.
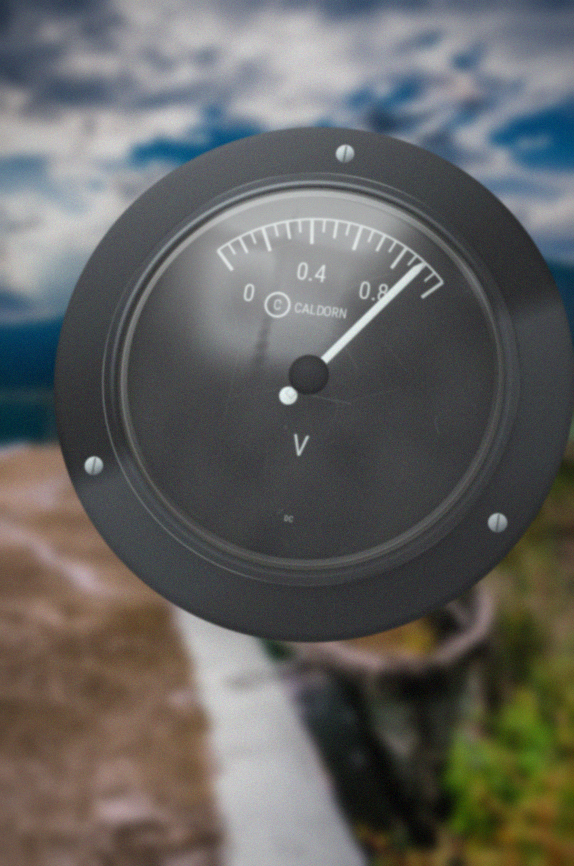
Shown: 0.9 V
